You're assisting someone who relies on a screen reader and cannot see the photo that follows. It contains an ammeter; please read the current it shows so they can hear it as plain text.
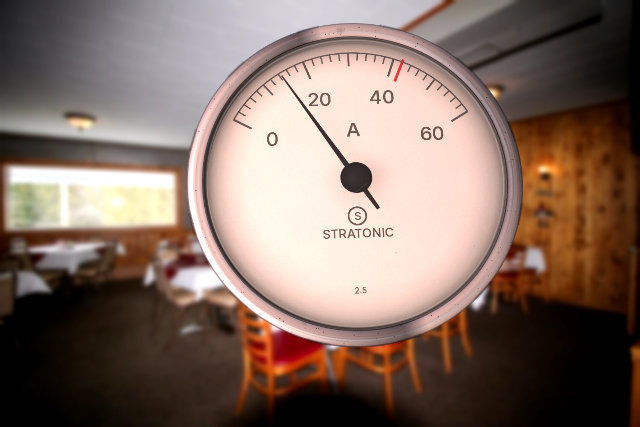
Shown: 14 A
